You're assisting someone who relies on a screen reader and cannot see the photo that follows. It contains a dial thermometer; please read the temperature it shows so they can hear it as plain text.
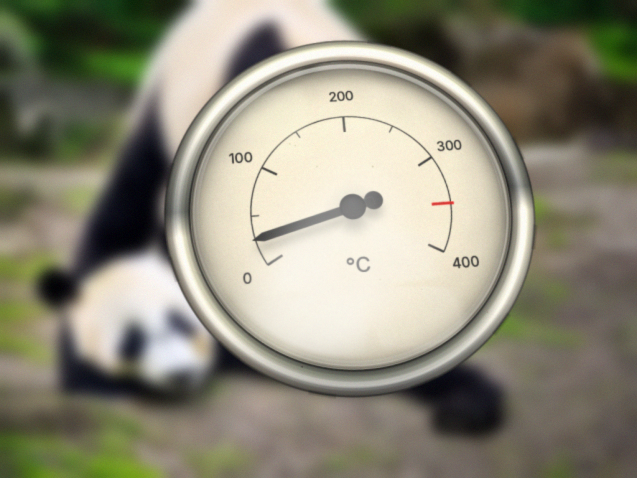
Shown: 25 °C
